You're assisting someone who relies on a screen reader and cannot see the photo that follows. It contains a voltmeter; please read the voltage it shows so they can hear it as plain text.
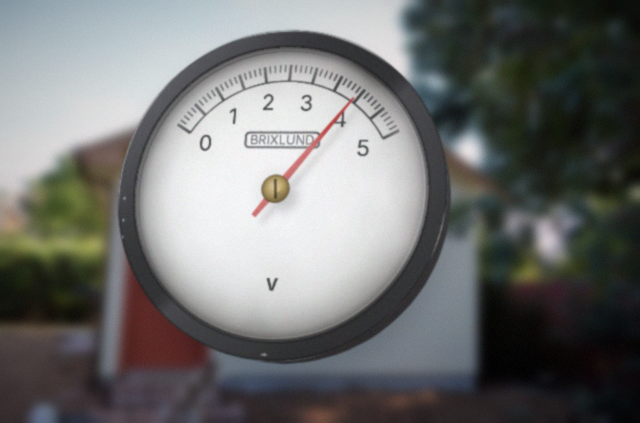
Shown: 4 V
